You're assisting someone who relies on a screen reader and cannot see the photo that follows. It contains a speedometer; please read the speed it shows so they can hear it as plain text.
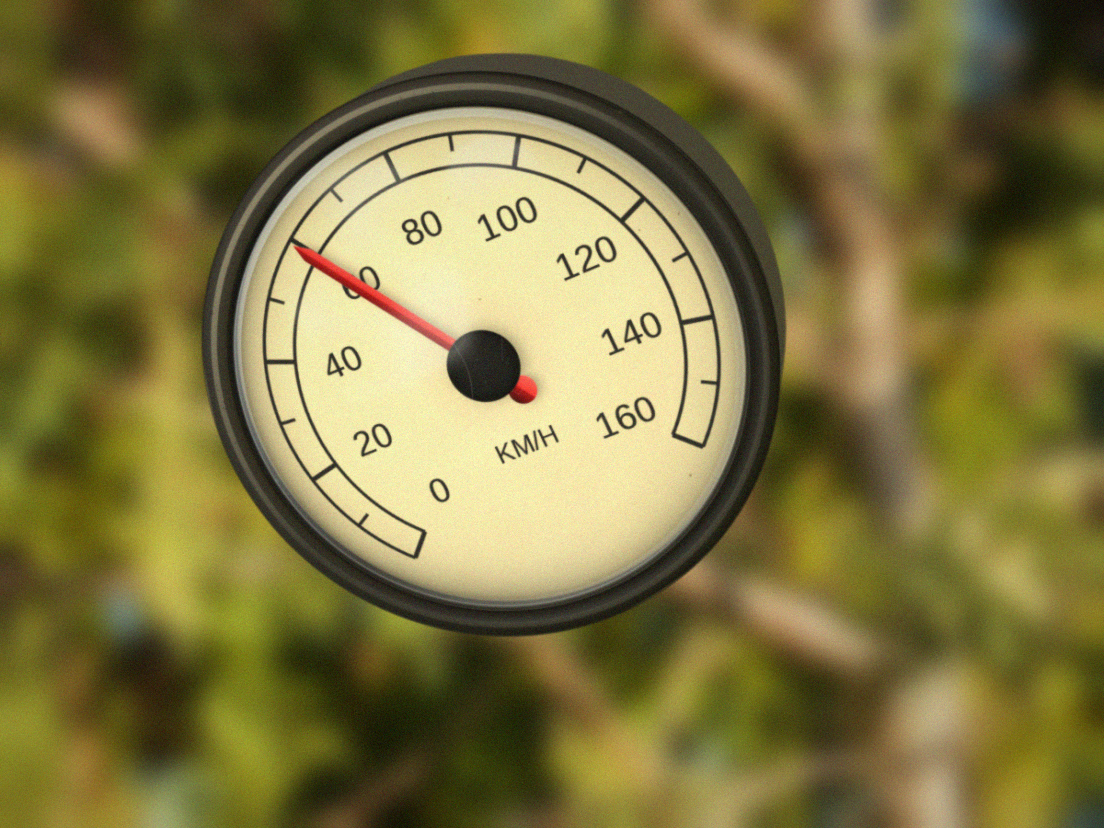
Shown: 60 km/h
